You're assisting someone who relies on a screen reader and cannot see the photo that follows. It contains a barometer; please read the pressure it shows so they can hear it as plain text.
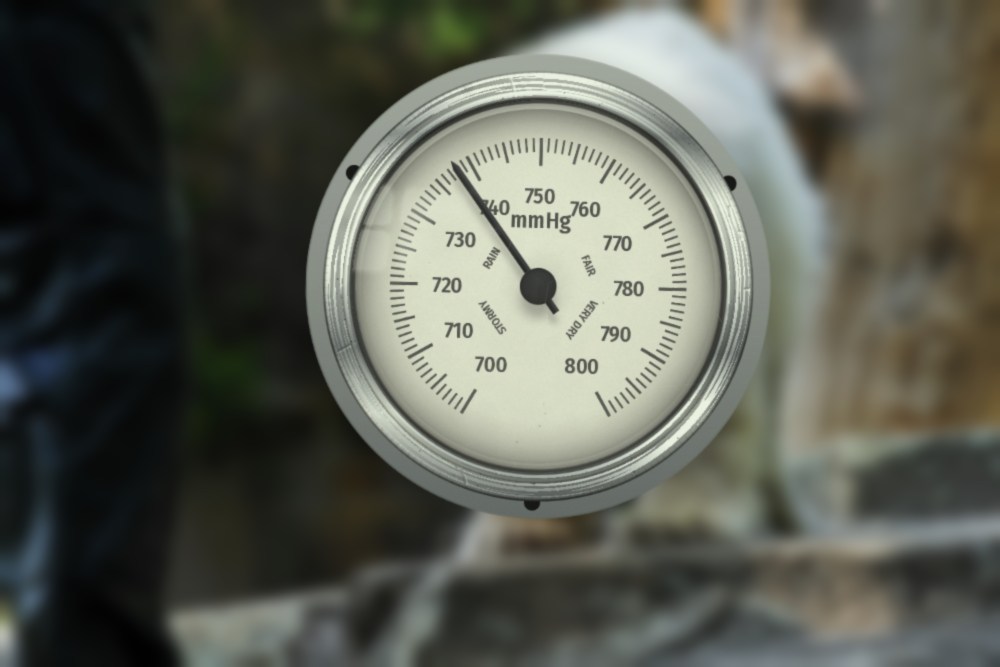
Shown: 738 mmHg
